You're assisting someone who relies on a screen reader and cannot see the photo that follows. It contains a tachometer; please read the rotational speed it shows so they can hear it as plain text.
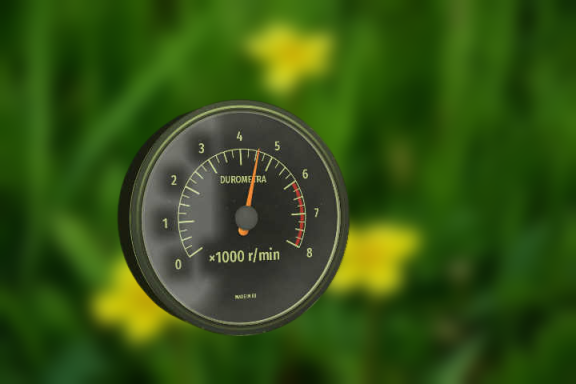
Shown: 4500 rpm
